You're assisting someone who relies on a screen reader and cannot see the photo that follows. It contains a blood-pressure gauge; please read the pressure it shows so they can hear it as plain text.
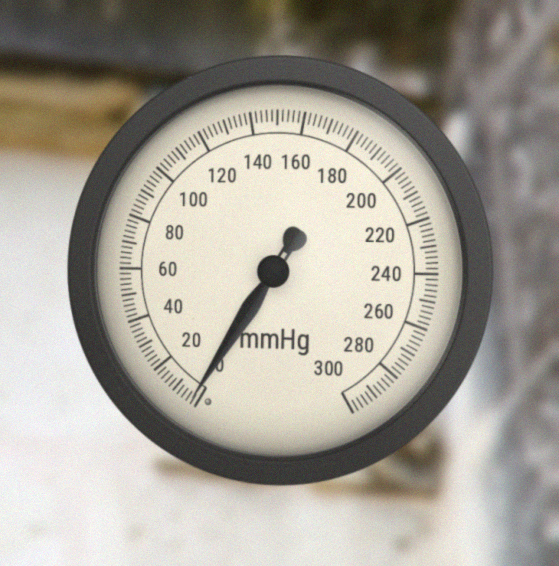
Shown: 2 mmHg
